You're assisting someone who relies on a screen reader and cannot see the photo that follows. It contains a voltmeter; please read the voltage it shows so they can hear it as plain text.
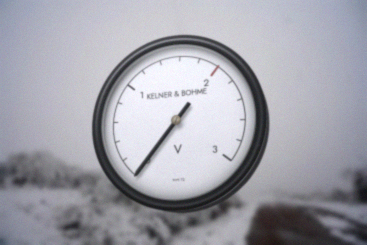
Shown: 0 V
